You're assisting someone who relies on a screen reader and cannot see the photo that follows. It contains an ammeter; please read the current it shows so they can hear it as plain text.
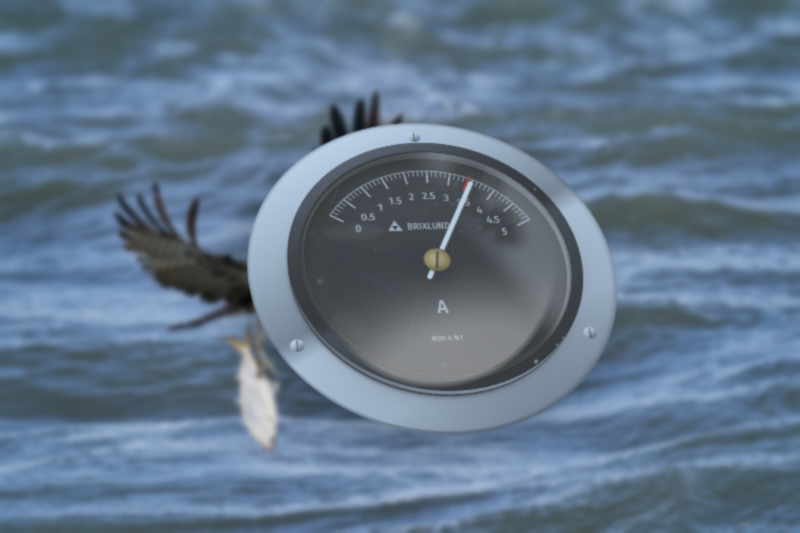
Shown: 3.5 A
